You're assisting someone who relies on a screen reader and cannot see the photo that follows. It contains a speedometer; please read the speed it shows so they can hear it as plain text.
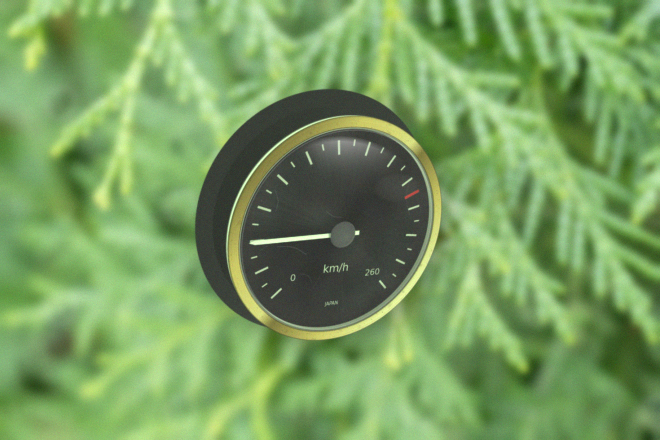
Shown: 40 km/h
